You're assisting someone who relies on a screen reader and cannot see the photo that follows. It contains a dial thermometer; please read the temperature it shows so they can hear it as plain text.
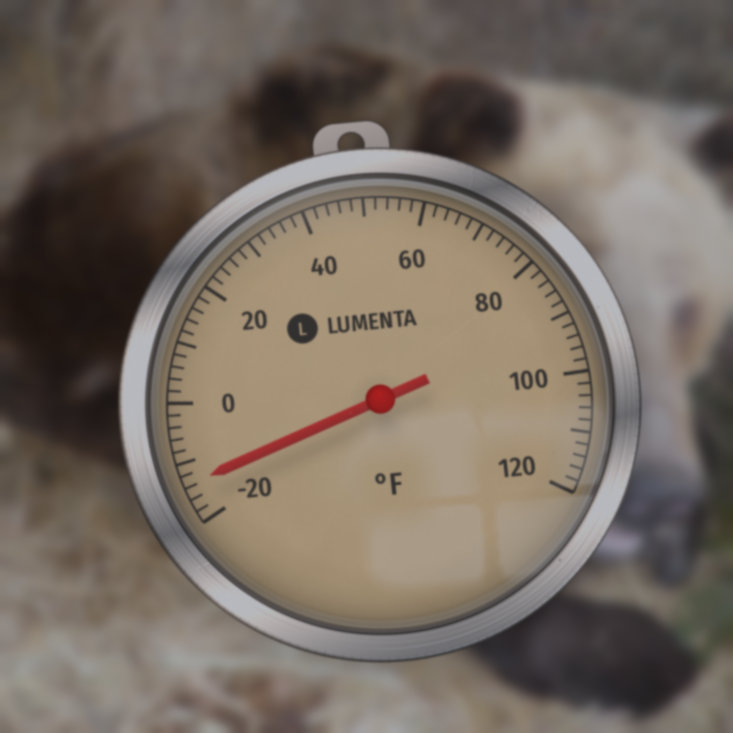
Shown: -14 °F
